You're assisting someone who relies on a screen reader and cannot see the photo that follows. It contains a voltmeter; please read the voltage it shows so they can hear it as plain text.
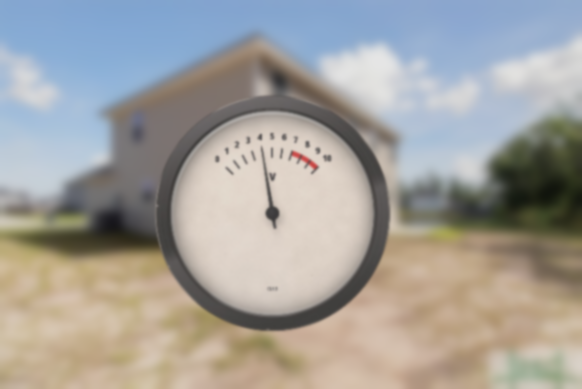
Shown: 4 V
